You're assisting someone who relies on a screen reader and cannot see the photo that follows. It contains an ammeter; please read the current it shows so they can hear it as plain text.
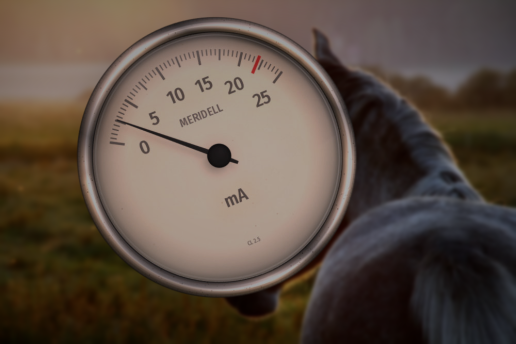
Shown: 2.5 mA
